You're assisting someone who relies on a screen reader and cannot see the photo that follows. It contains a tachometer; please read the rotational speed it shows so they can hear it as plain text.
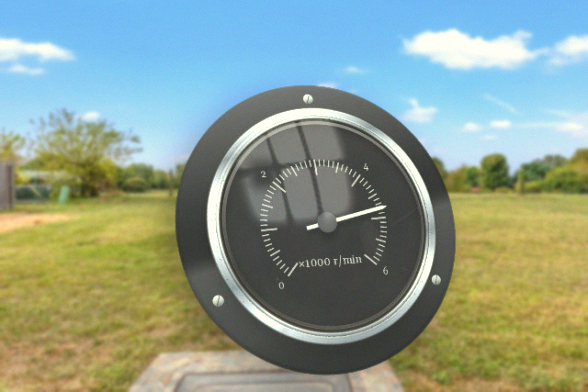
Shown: 4800 rpm
